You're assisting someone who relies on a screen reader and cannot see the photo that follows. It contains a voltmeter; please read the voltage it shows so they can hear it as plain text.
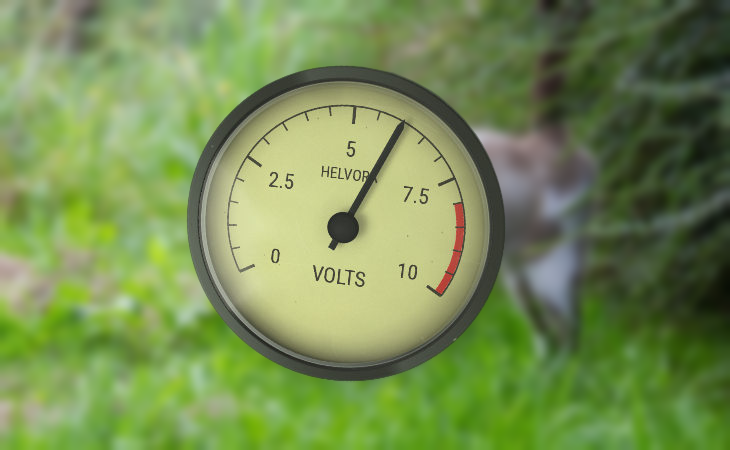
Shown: 6 V
